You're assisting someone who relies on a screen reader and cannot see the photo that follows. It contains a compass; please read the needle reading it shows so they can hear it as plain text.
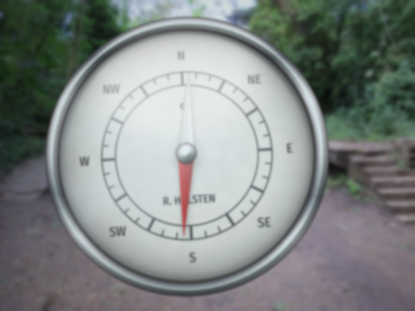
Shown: 185 °
